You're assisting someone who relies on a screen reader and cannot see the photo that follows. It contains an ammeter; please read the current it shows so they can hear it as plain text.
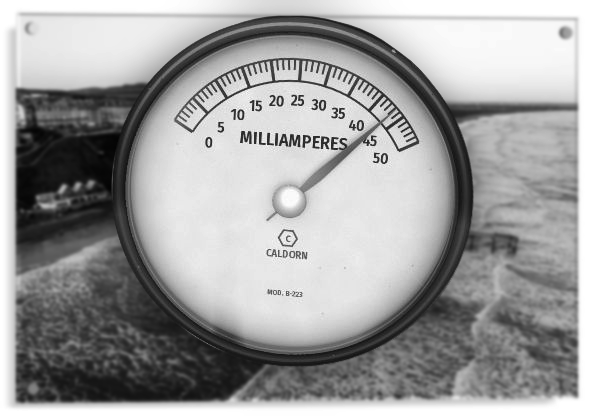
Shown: 43 mA
